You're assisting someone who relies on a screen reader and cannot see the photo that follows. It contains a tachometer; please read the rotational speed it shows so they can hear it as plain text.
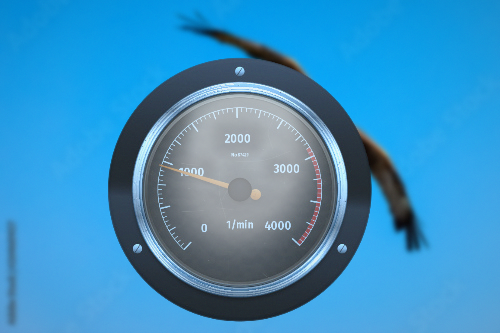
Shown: 950 rpm
